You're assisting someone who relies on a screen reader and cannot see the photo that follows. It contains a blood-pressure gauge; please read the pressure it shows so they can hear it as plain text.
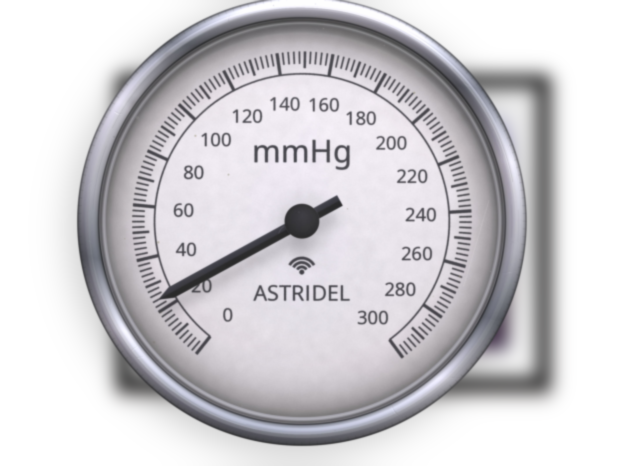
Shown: 24 mmHg
